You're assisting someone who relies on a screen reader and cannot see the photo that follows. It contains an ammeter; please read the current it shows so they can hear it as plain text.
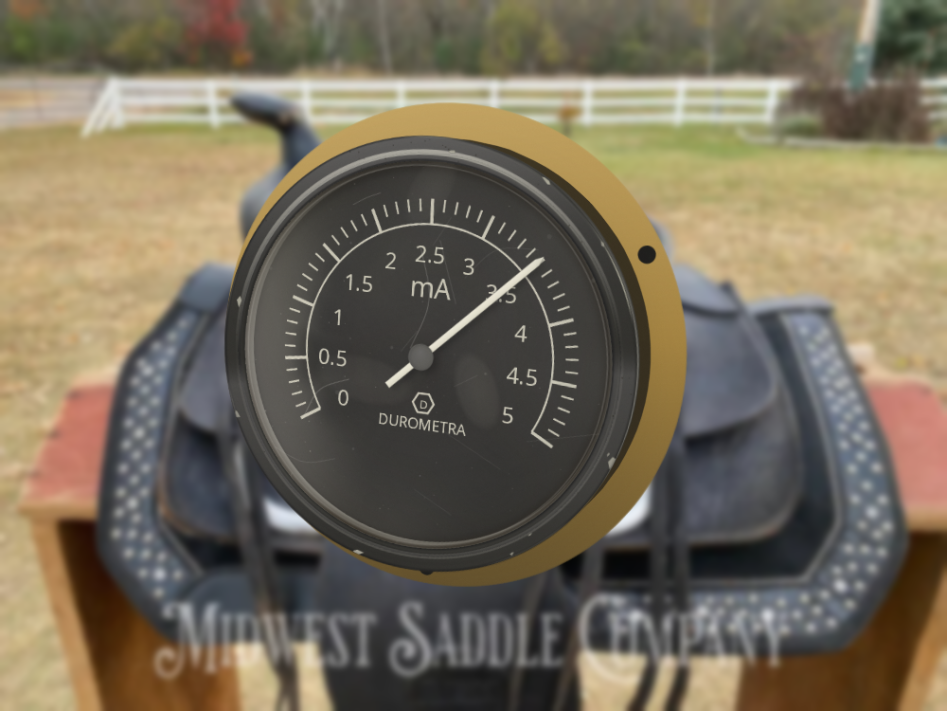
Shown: 3.5 mA
